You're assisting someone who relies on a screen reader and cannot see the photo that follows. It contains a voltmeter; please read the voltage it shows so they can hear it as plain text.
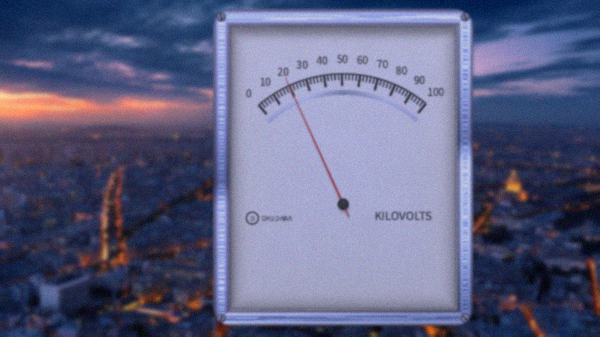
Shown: 20 kV
